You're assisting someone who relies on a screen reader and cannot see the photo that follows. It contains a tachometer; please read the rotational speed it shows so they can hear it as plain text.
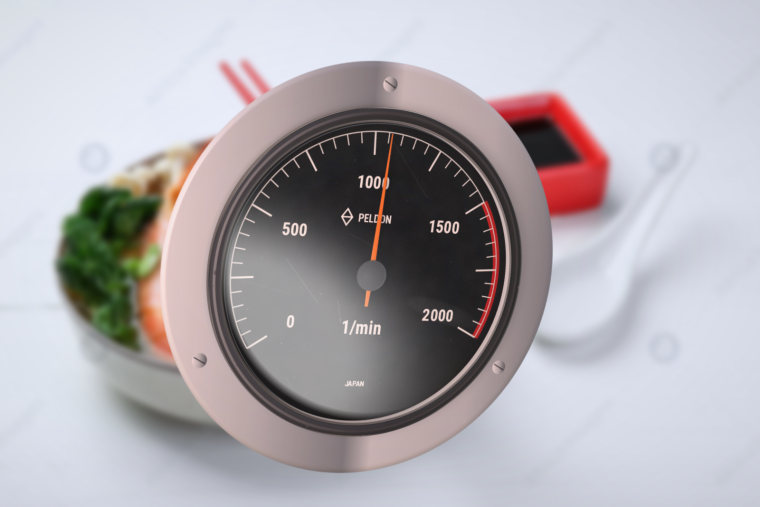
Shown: 1050 rpm
